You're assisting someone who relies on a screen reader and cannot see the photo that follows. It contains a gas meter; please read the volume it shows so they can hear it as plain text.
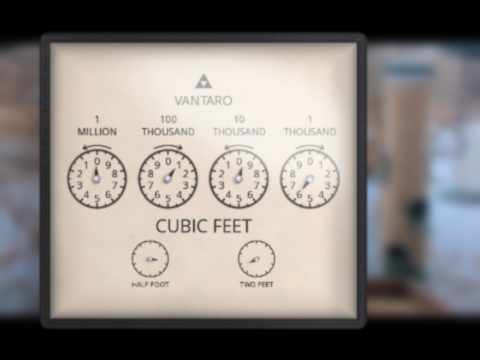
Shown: 9600 ft³
